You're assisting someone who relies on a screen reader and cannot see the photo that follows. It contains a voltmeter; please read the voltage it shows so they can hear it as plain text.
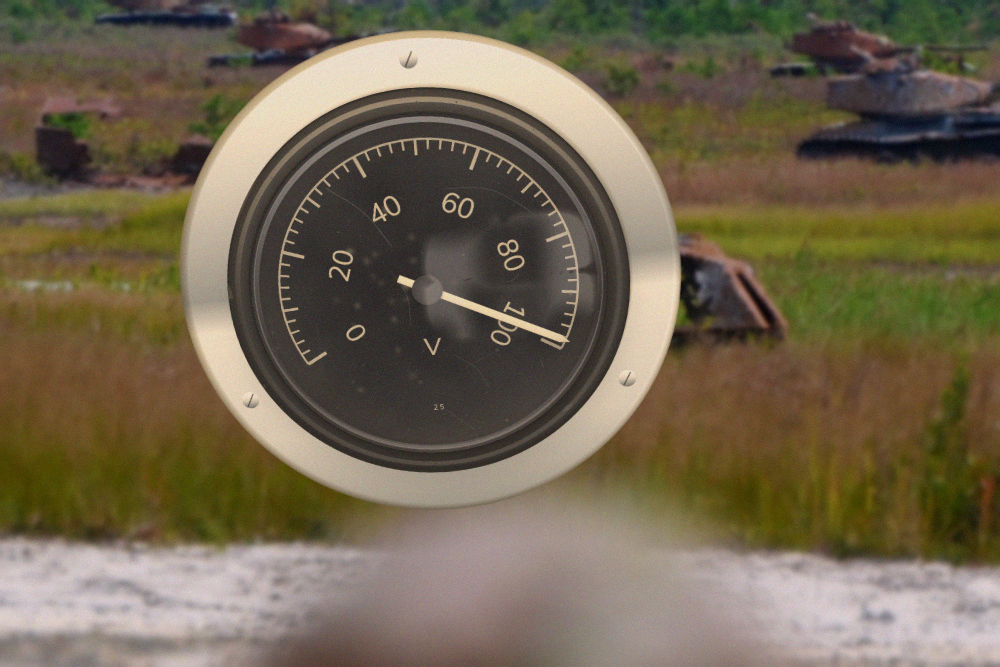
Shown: 98 V
